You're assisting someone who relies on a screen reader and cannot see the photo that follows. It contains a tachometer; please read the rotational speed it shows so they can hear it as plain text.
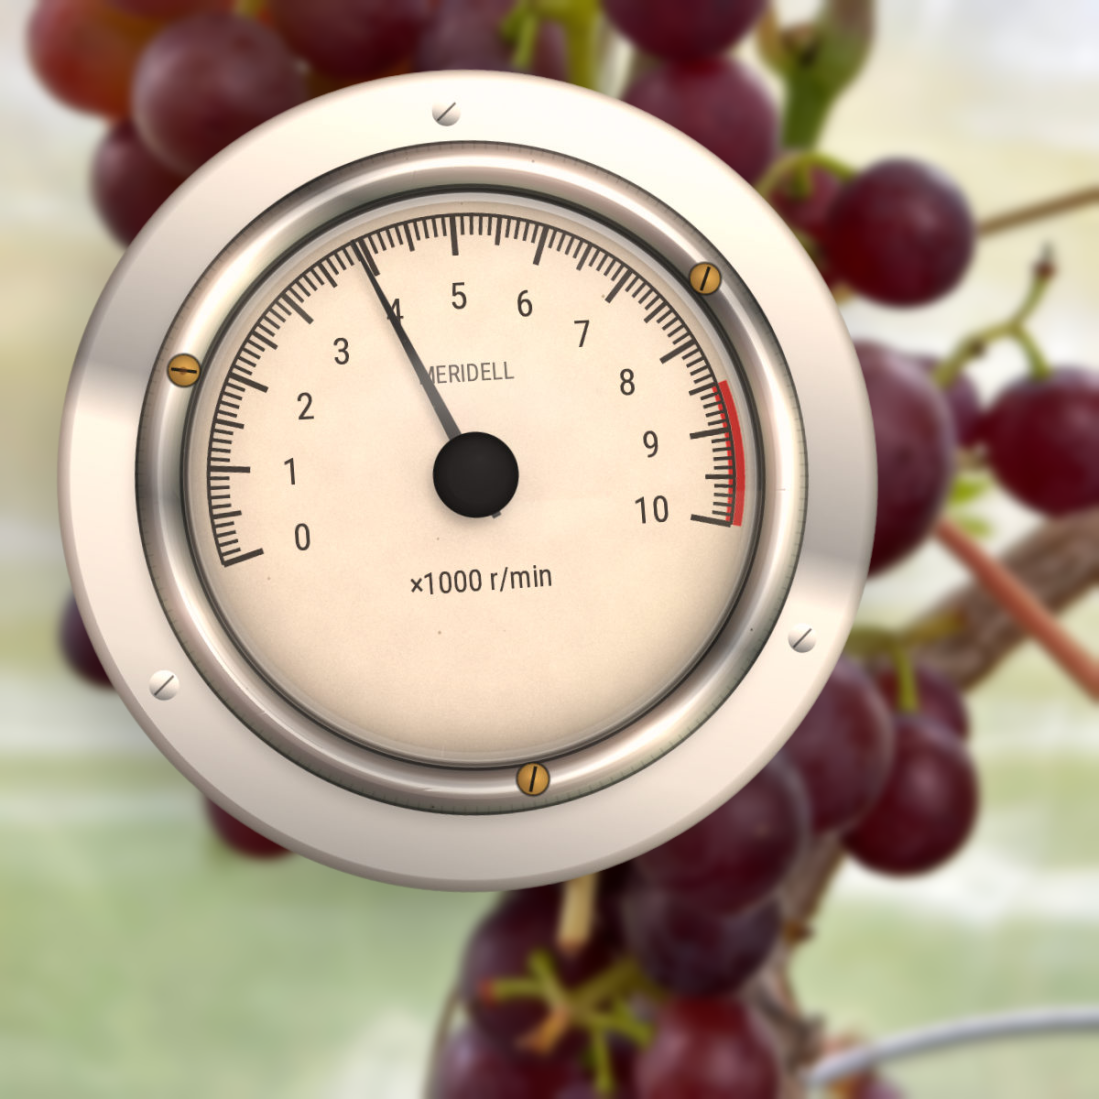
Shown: 3900 rpm
